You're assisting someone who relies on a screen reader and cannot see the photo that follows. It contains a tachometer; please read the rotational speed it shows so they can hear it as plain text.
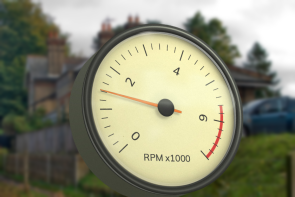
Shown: 1400 rpm
